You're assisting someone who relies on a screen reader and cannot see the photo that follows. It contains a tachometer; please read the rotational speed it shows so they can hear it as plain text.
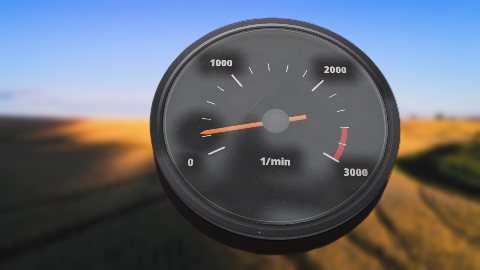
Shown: 200 rpm
